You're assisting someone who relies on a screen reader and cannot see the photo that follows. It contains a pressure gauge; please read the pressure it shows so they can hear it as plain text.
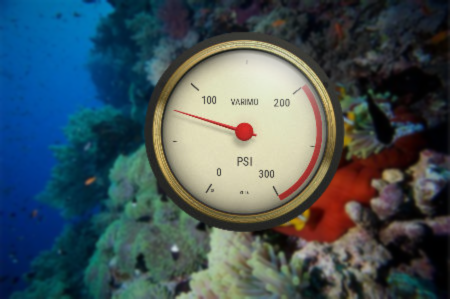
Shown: 75 psi
